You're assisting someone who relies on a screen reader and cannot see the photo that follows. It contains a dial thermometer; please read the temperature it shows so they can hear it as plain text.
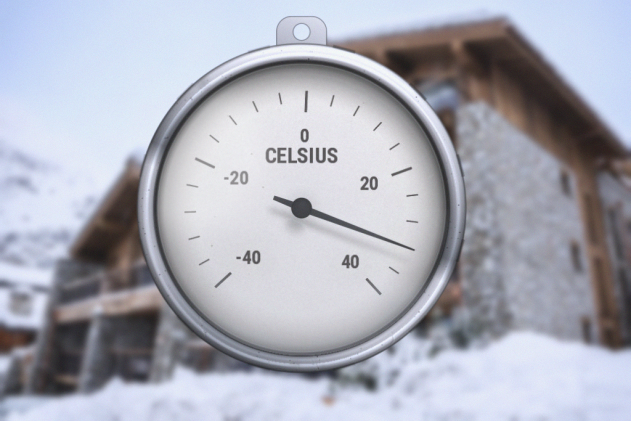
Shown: 32 °C
